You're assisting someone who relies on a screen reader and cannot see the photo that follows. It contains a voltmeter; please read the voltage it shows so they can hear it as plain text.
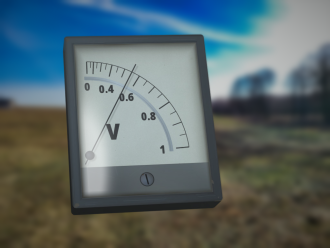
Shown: 0.55 V
